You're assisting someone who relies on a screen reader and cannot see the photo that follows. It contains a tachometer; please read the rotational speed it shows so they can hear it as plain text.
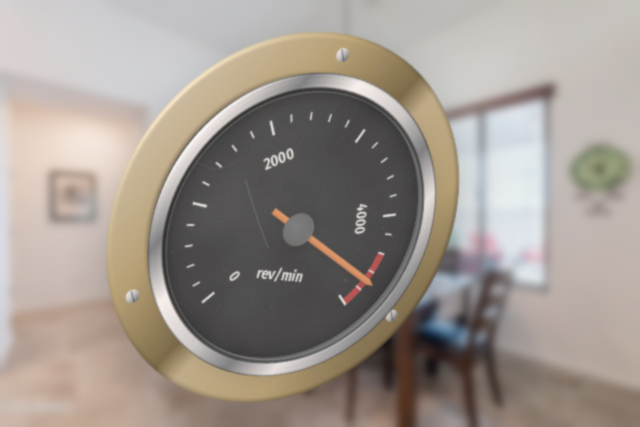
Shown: 4700 rpm
